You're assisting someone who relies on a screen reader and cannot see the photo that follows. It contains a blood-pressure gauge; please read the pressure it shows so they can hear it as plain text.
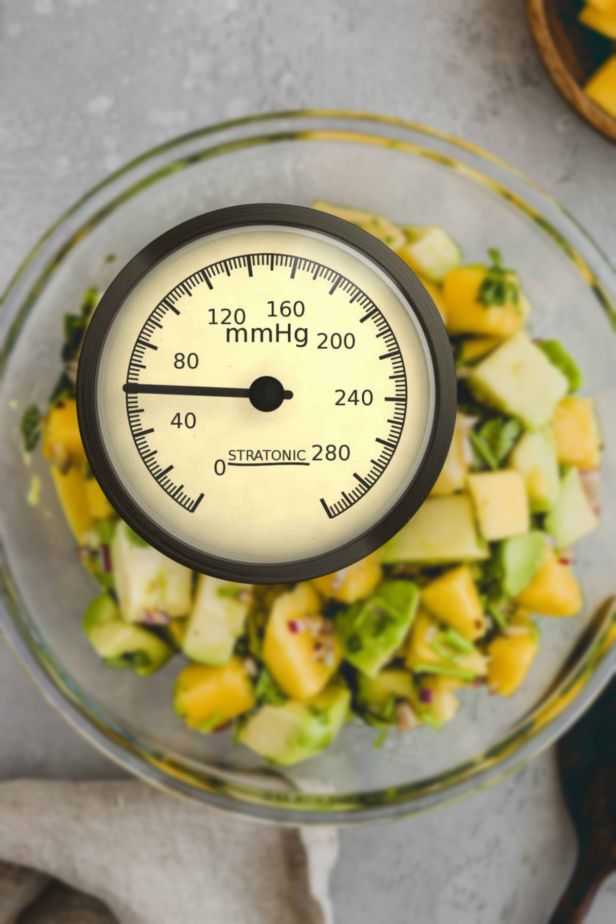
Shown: 60 mmHg
